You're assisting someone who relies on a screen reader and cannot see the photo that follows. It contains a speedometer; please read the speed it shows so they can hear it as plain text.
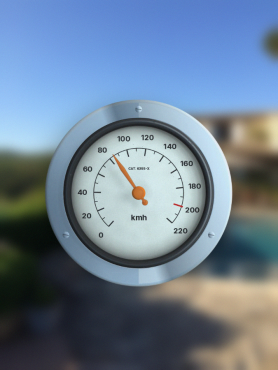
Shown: 85 km/h
